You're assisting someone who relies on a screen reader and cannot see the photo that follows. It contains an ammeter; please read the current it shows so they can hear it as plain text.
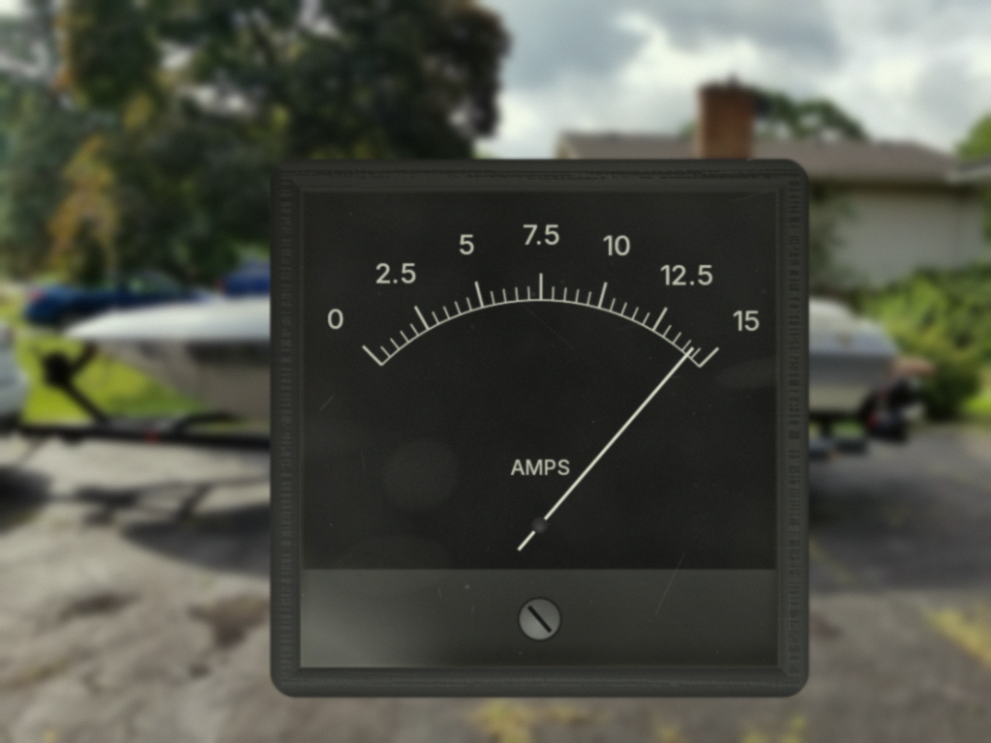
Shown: 14.25 A
